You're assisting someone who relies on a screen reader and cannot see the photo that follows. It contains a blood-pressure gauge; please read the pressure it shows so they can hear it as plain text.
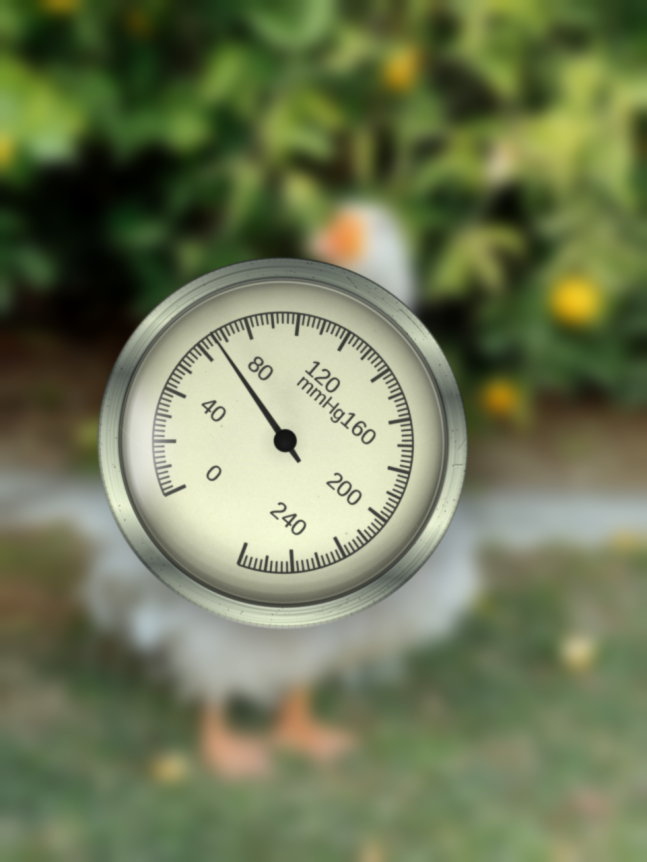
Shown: 66 mmHg
